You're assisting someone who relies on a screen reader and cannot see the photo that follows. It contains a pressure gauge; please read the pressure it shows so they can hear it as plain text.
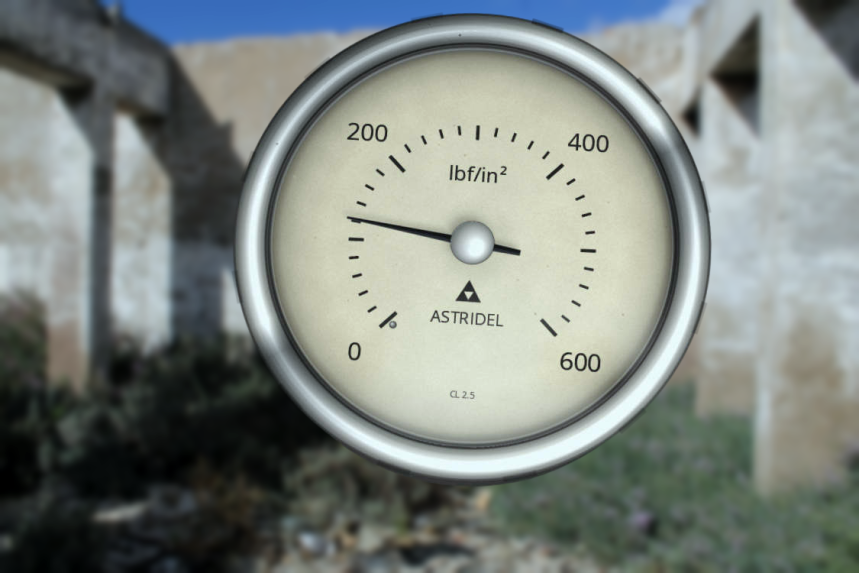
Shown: 120 psi
